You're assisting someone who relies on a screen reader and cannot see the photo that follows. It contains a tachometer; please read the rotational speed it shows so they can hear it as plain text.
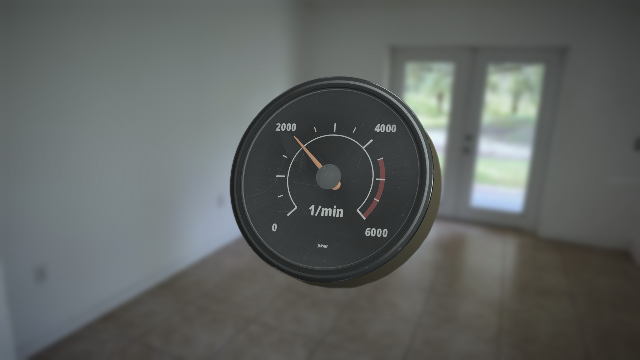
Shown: 2000 rpm
